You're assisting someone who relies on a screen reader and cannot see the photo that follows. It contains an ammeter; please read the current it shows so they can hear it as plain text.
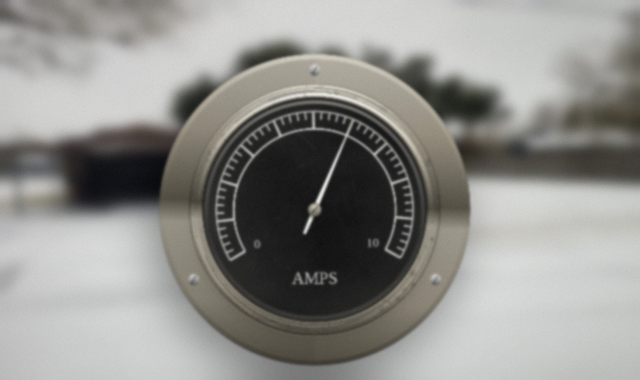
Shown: 6 A
